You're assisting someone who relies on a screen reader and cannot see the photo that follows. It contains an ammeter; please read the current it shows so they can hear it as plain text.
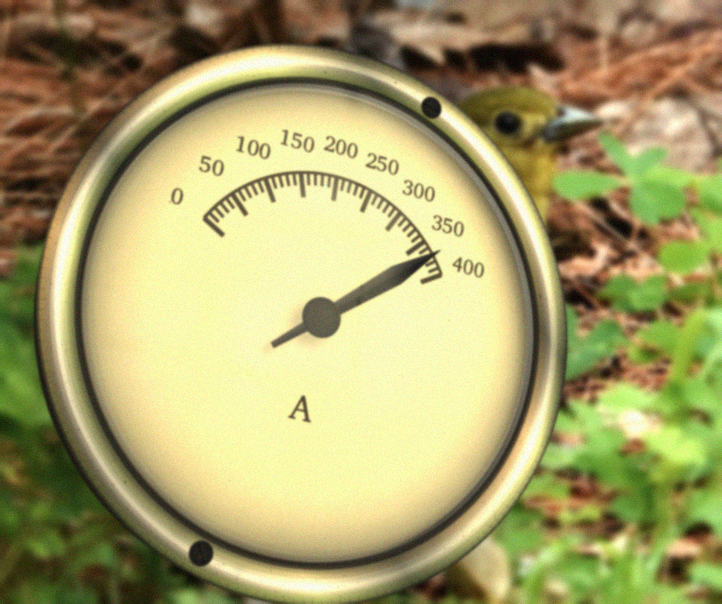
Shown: 370 A
